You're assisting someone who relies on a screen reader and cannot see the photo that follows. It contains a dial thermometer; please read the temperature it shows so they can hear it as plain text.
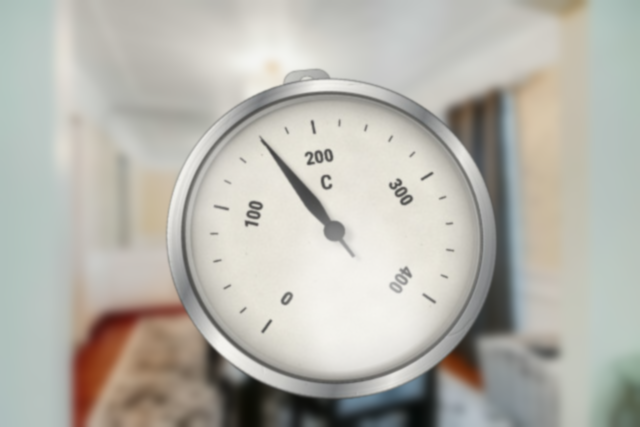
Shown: 160 °C
